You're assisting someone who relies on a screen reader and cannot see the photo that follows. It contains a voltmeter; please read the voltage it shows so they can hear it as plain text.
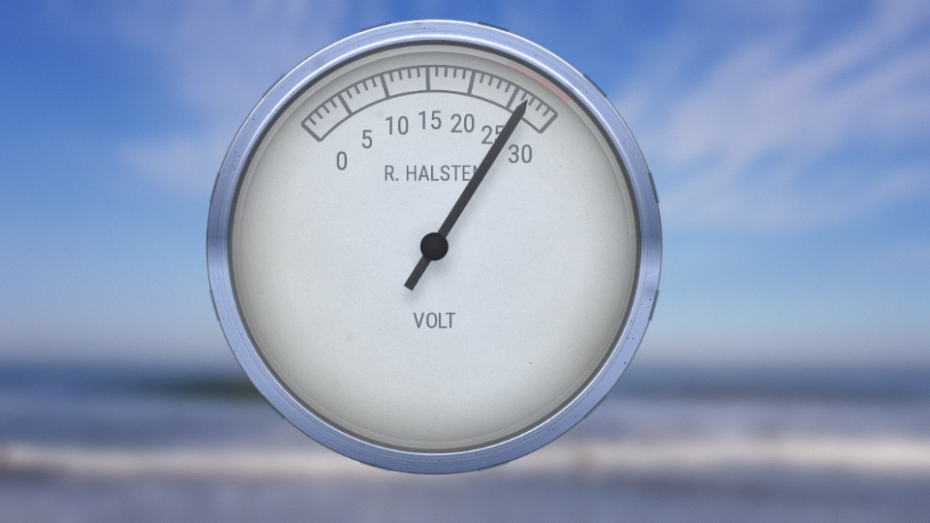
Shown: 26.5 V
